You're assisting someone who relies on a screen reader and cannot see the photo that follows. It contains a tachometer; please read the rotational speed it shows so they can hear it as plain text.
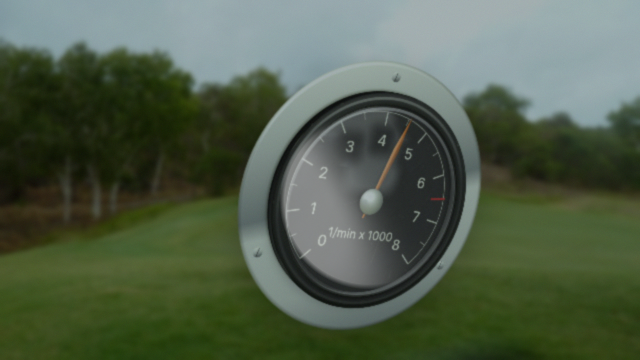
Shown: 4500 rpm
